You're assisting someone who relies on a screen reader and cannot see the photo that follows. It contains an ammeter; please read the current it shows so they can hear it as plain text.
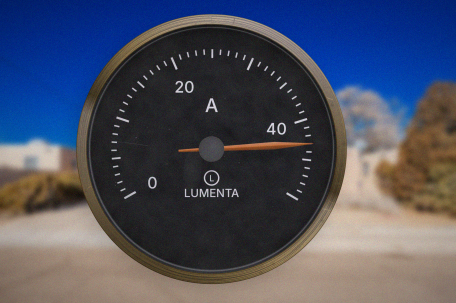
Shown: 43 A
